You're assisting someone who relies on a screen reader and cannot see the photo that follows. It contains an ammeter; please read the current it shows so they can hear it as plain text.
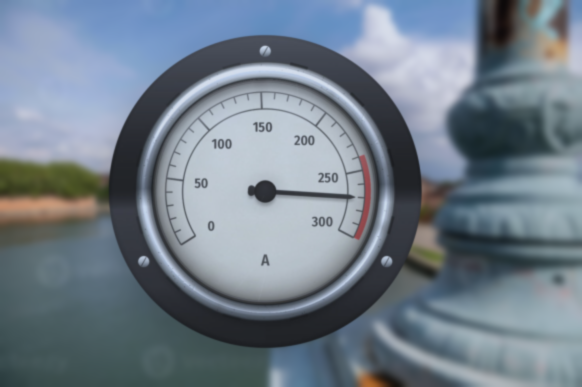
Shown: 270 A
